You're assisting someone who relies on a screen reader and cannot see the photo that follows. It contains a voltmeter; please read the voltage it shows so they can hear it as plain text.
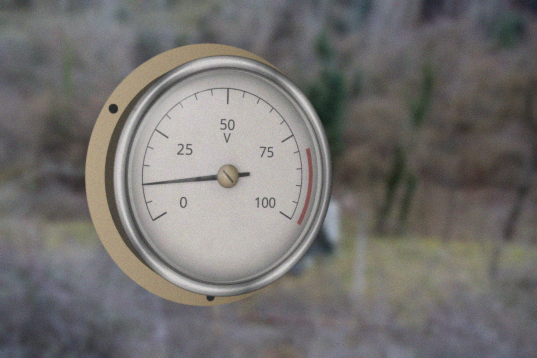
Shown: 10 V
